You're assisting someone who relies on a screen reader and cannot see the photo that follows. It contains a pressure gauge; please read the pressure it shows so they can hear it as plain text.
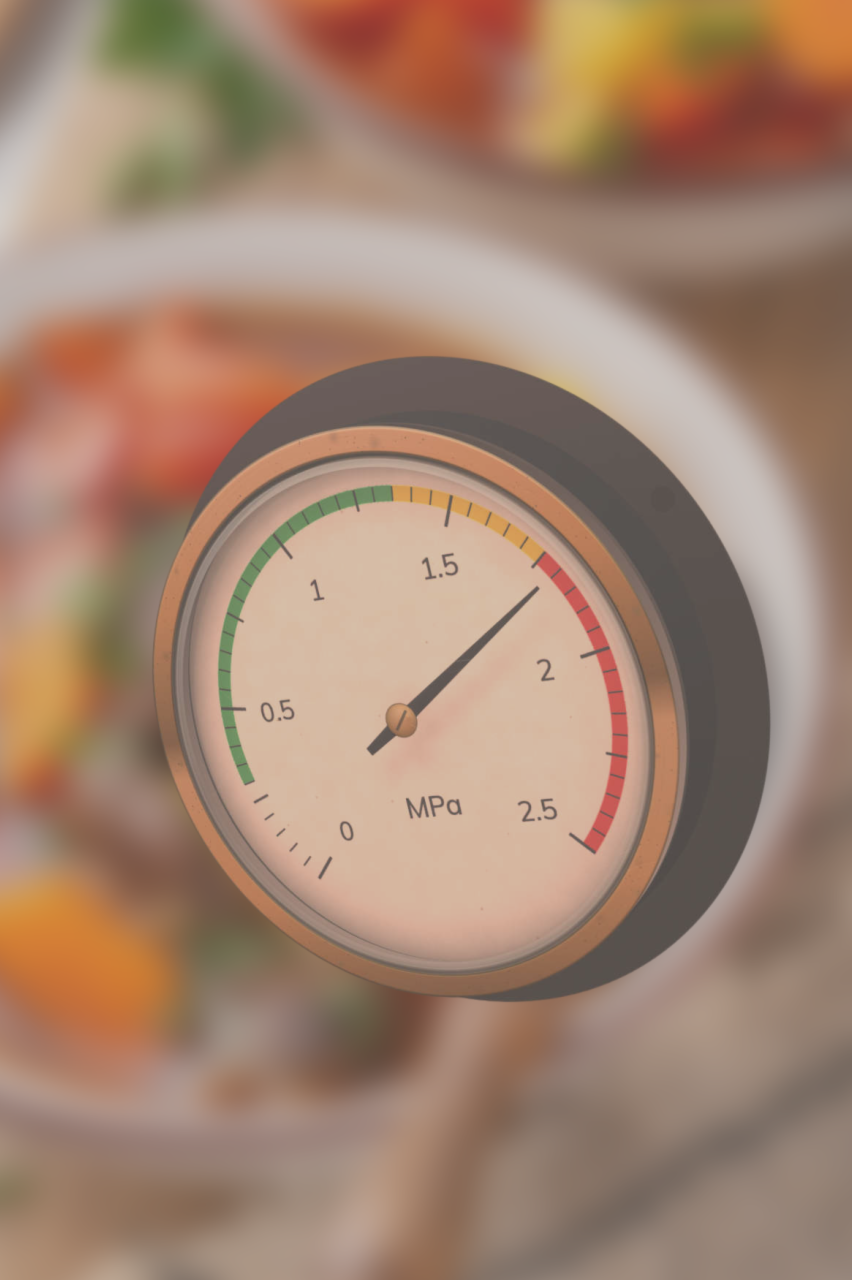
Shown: 1.8 MPa
